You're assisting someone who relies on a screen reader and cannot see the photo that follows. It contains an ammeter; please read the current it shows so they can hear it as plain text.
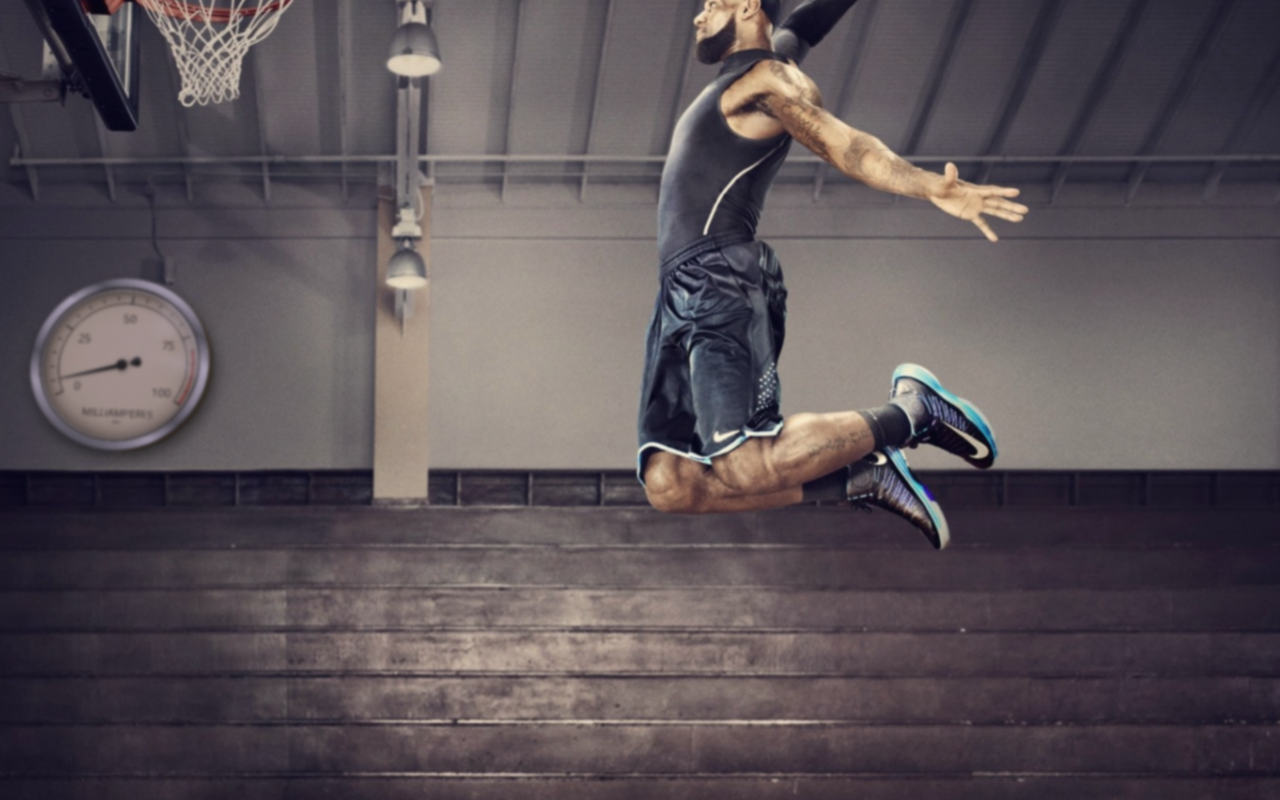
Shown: 5 mA
